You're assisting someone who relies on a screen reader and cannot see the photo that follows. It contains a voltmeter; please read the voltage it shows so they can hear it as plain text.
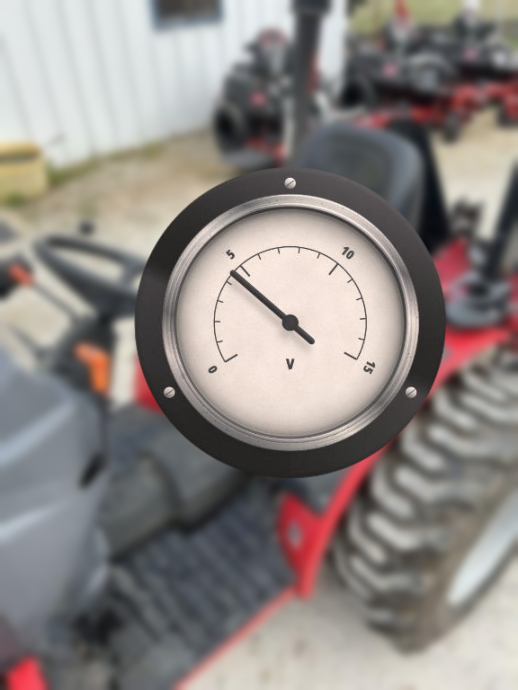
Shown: 4.5 V
